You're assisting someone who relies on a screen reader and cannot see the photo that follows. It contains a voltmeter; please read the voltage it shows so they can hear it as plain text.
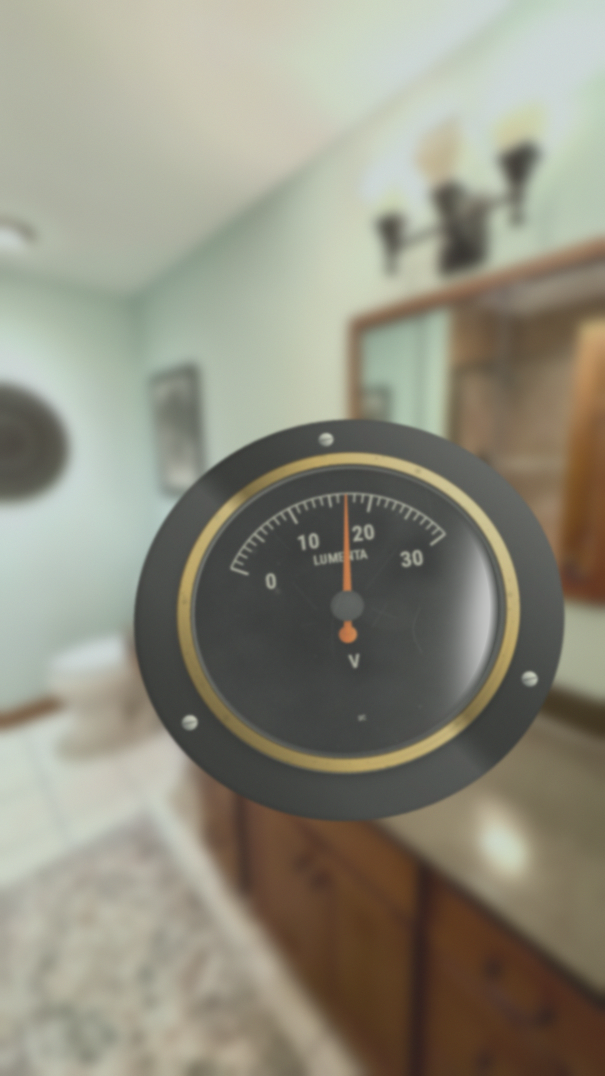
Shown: 17 V
